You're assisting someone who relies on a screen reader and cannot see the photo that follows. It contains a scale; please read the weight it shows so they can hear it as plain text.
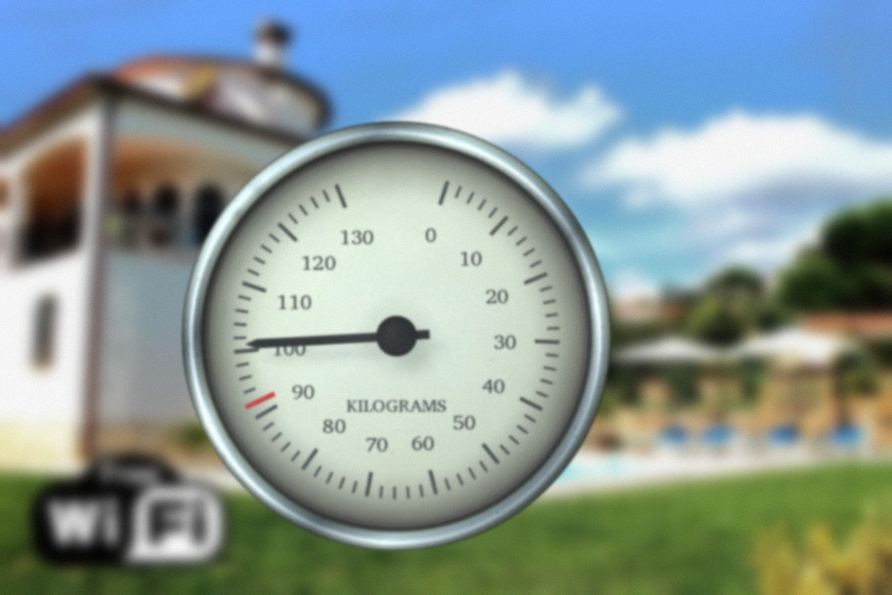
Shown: 101 kg
